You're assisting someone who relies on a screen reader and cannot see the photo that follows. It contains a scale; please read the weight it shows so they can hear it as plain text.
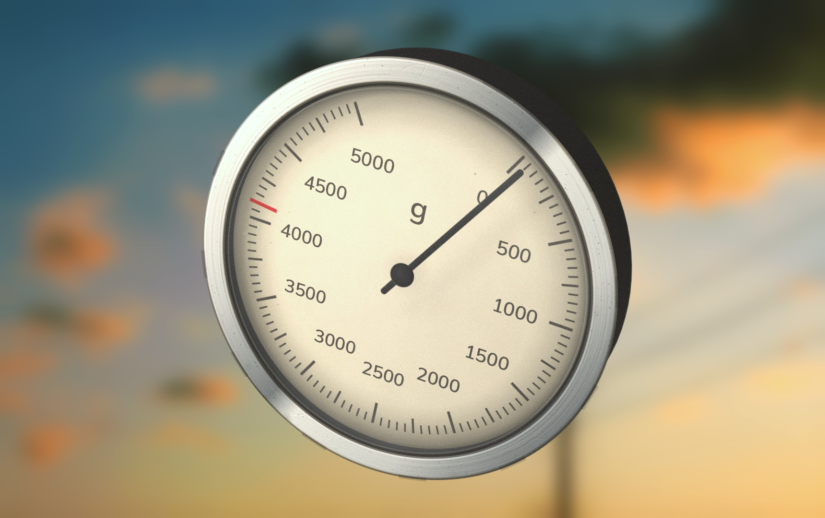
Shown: 50 g
